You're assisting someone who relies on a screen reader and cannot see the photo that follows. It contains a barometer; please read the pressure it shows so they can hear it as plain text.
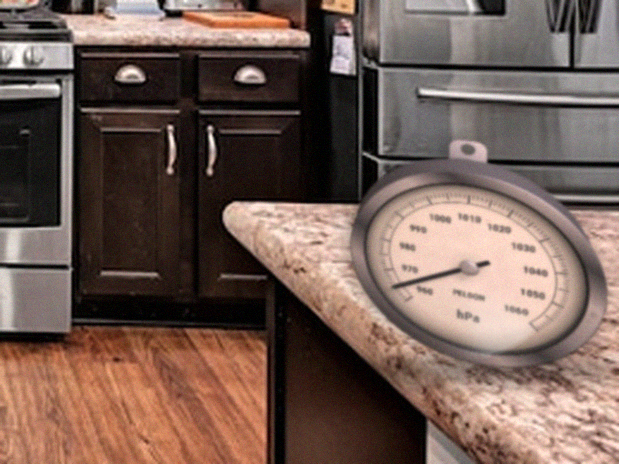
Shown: 965 hPa
